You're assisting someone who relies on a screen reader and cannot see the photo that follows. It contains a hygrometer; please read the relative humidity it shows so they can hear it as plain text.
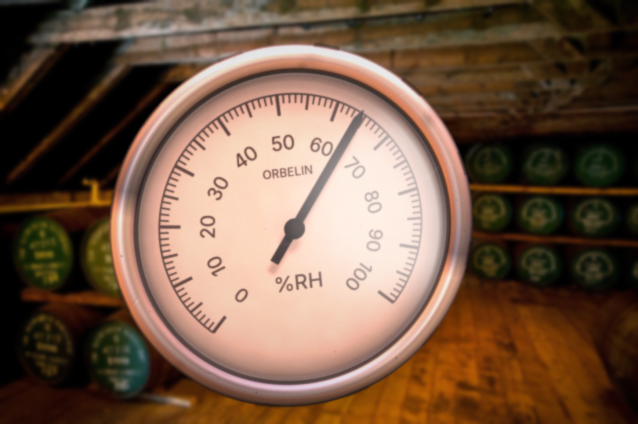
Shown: 64 %
